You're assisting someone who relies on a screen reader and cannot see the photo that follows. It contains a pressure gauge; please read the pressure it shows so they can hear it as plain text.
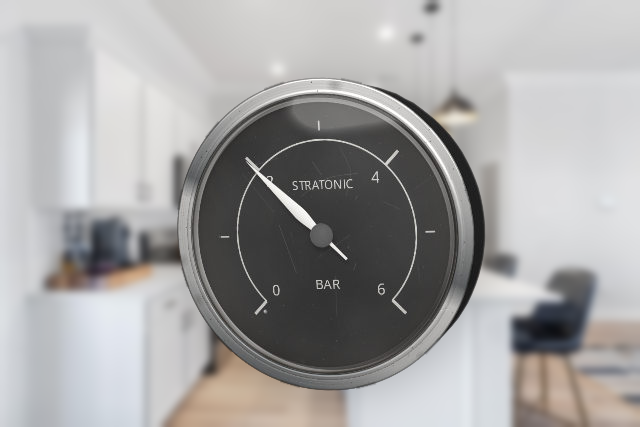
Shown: 2 bar
